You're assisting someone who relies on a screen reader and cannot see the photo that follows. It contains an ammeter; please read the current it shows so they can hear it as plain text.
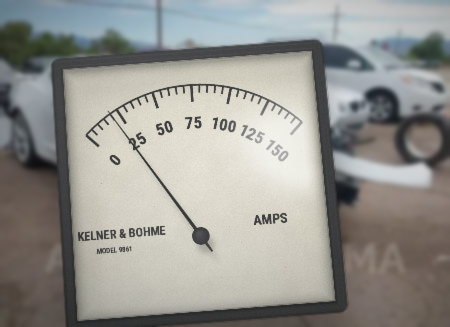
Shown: 20 A
